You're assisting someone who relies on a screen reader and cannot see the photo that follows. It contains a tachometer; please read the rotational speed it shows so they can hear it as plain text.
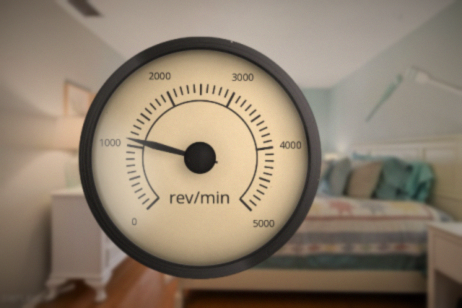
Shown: 1100 rpm
